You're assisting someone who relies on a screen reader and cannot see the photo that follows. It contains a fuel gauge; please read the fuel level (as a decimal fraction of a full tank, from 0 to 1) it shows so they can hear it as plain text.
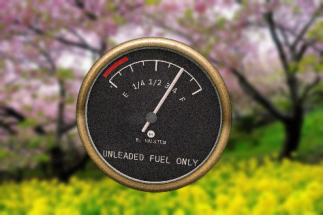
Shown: 0.75
